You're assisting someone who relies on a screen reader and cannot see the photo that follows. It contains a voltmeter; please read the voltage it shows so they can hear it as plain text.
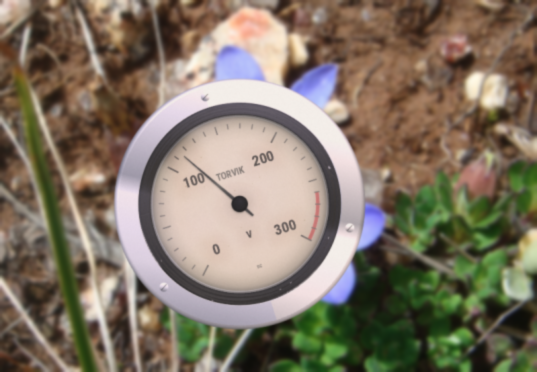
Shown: 115 V
